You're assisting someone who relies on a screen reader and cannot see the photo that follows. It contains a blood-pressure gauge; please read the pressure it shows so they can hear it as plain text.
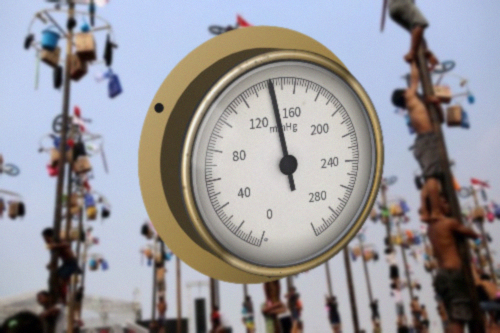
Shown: 140 mmHg
